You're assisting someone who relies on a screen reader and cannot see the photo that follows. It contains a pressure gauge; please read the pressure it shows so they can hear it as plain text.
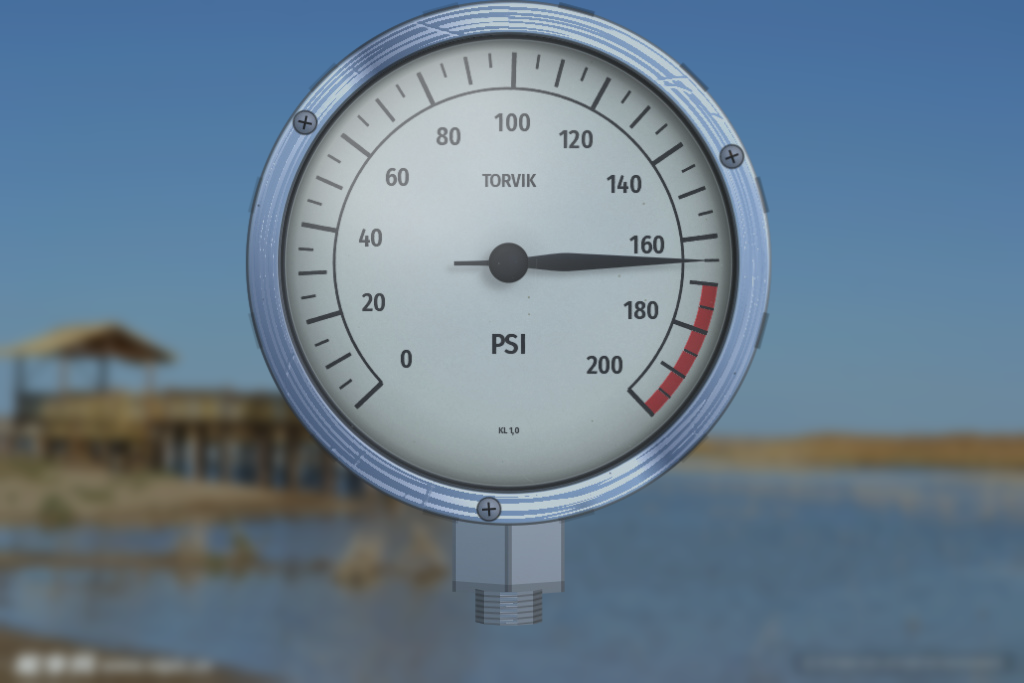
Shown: 165 psi
